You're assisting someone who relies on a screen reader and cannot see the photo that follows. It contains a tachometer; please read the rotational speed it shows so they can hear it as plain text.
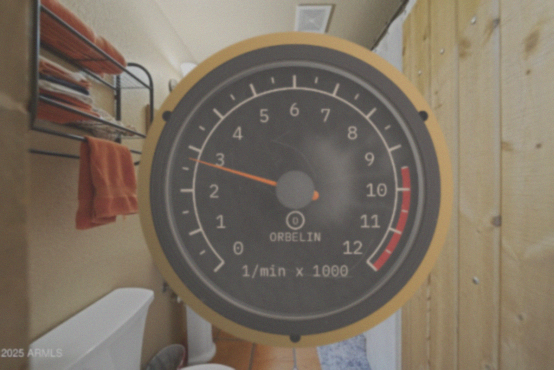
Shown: 2750 rpm
